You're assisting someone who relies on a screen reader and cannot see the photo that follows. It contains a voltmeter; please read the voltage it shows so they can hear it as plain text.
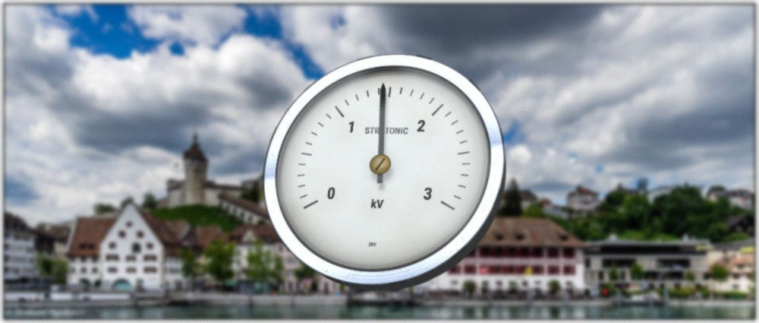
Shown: 1.45 kV
